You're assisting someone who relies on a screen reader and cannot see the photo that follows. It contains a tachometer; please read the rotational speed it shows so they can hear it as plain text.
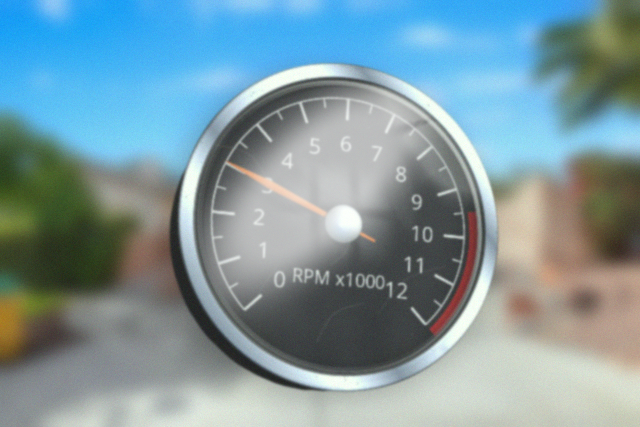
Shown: 3000 rpm
